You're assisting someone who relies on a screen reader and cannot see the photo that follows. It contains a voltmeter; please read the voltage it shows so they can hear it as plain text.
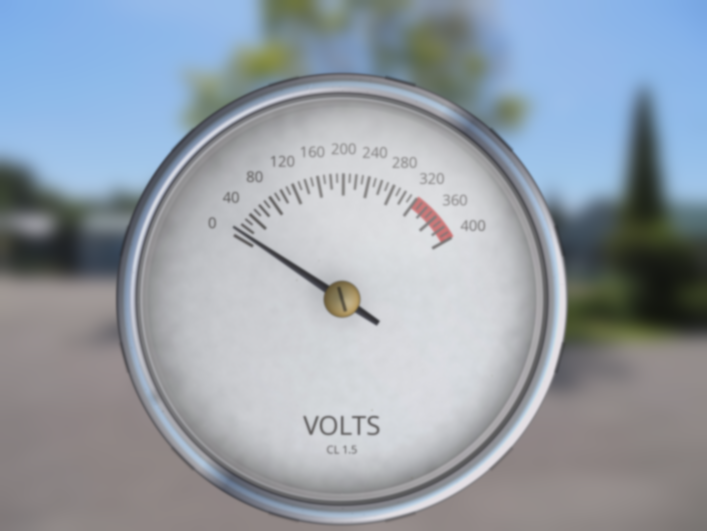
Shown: 10 V
